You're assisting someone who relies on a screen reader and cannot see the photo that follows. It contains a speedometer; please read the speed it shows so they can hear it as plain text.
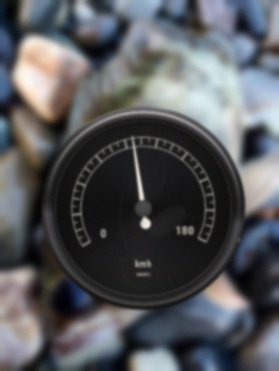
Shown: 85 km/h
